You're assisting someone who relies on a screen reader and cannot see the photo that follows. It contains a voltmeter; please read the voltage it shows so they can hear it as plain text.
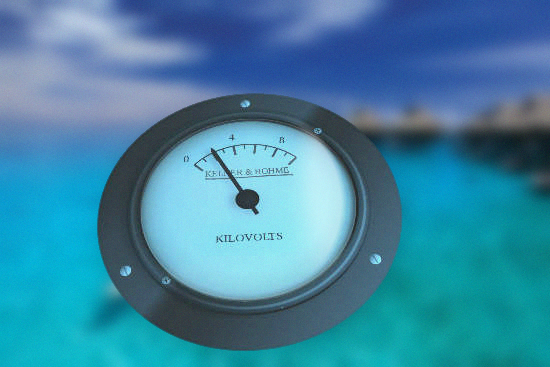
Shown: 2 kV
